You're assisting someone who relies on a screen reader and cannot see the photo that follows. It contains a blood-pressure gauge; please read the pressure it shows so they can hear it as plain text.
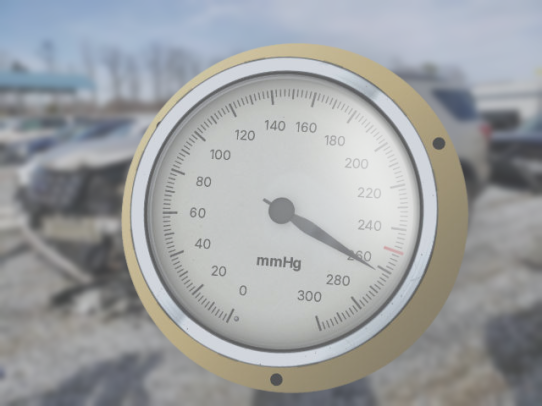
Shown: 262 mmHg
